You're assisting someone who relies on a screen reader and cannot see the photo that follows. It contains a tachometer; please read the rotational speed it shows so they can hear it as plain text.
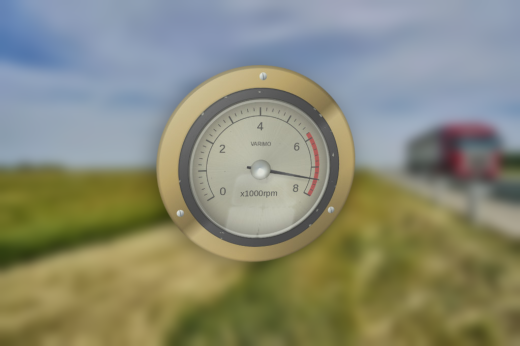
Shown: 7400 rpm
